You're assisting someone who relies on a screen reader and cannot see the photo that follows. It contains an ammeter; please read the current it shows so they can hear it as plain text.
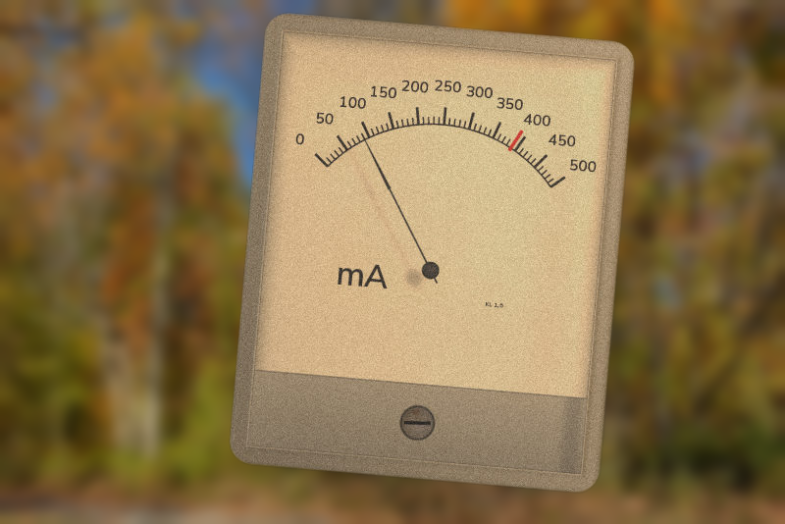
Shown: 90 mA
